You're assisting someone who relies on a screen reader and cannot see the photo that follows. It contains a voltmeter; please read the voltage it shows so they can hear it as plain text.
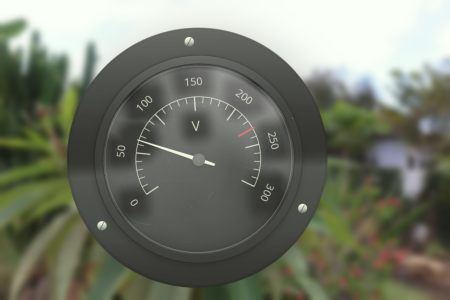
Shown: 65 V
